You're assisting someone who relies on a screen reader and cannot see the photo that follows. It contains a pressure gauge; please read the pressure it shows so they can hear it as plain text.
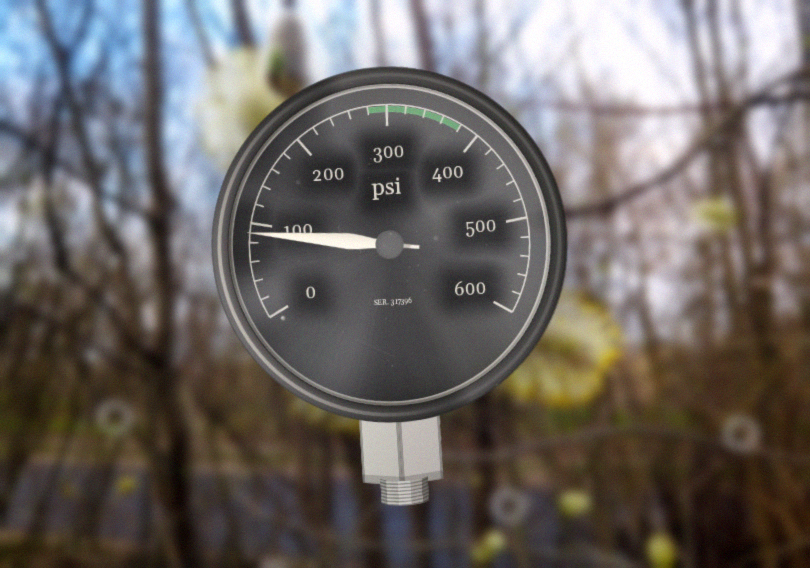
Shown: 90 psi
